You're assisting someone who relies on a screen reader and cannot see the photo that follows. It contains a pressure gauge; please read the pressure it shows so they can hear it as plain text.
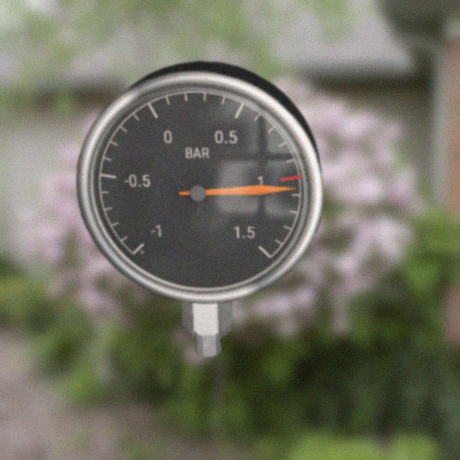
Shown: 1.05 bar
